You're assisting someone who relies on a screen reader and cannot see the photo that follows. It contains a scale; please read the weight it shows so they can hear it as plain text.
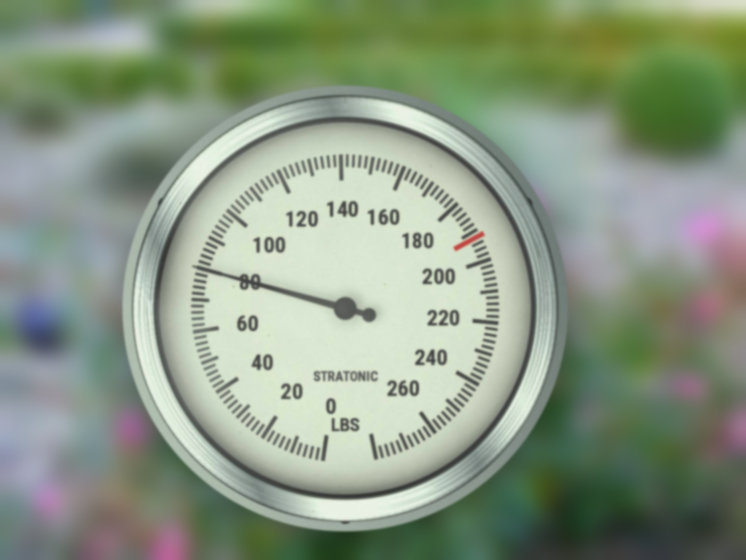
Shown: 80 lb
